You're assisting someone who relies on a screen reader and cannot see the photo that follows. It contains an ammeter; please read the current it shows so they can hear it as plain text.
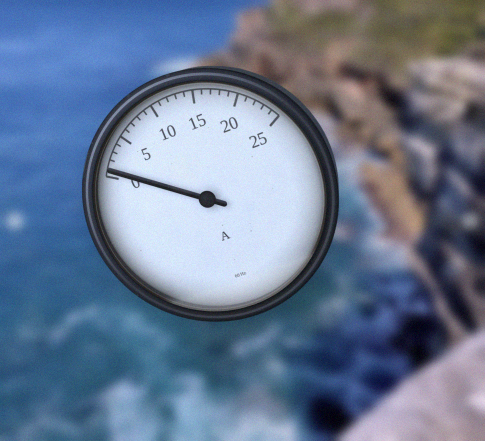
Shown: 1 A
